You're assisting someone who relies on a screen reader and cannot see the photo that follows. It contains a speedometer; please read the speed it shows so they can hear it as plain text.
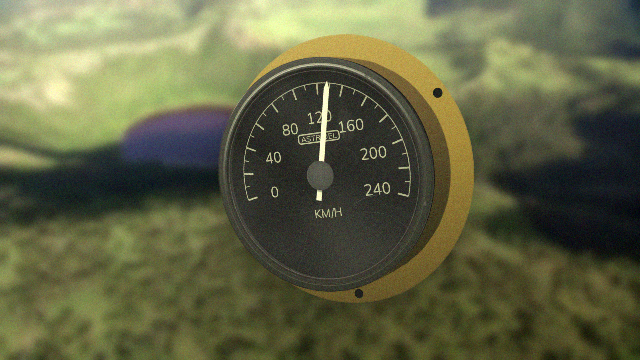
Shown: 130 km/h
